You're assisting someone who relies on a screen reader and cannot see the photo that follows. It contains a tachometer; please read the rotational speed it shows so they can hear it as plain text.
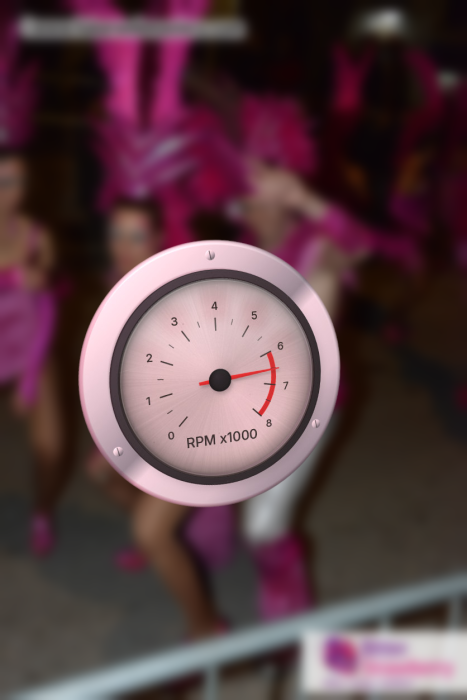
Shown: 6500 rpm
